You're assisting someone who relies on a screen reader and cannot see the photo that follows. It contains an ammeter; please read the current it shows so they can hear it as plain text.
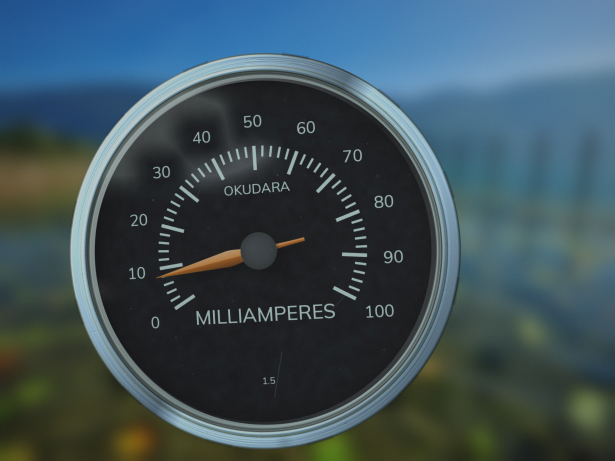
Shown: 8 mA
